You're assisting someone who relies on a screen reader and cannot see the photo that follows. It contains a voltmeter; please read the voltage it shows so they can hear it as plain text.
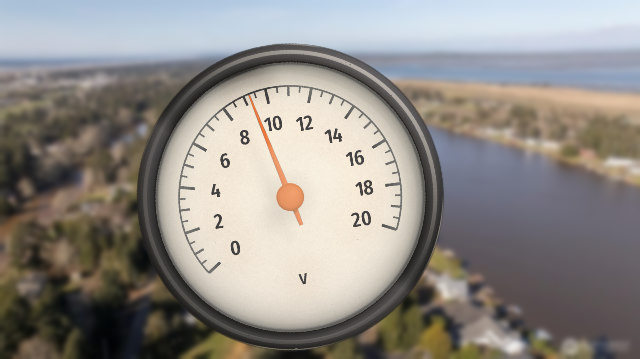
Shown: 9.25 V
